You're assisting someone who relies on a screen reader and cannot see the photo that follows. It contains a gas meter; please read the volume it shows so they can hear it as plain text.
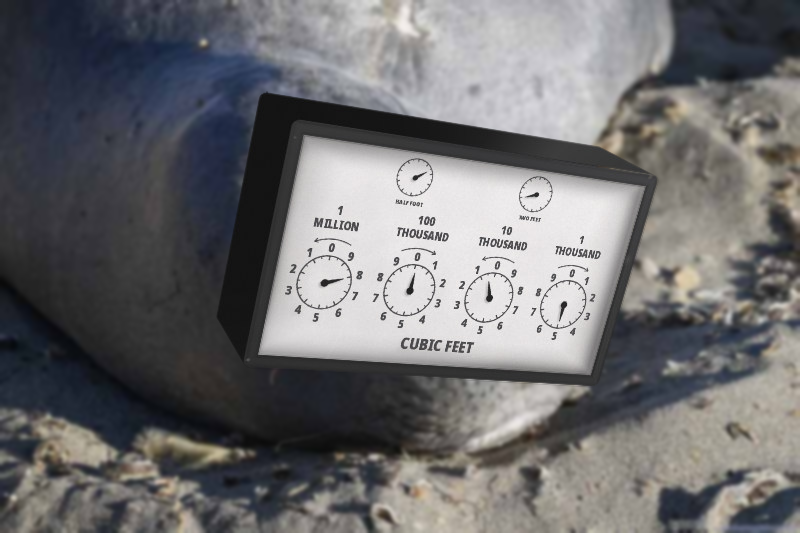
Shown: 800500 ft³
